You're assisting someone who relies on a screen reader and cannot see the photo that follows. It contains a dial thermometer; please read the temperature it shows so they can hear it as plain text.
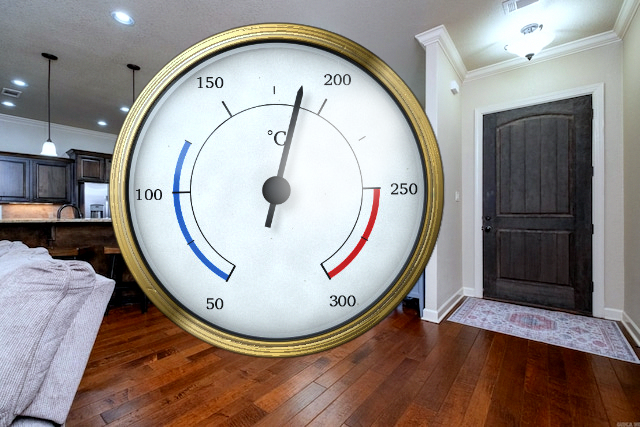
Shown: 187.5 °C
